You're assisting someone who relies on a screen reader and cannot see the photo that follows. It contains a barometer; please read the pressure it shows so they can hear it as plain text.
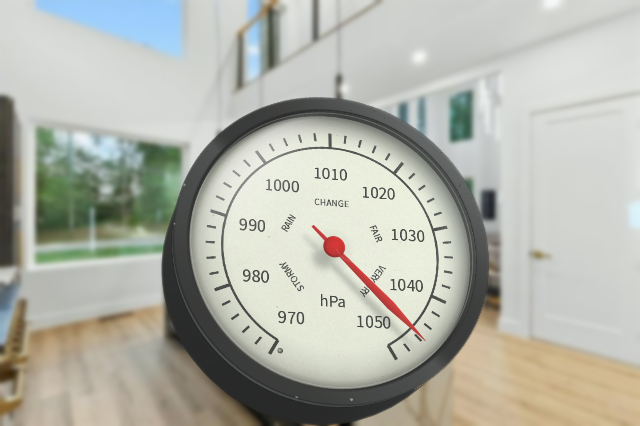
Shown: 1046 hPa
